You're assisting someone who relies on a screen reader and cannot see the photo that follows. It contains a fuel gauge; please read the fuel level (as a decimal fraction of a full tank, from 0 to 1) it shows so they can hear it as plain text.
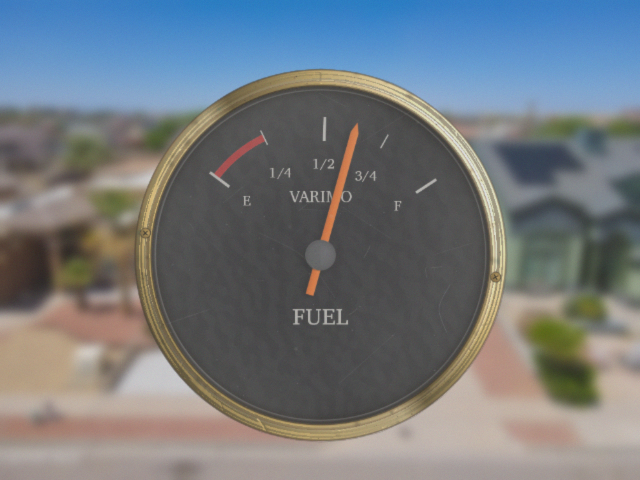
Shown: 0.625
